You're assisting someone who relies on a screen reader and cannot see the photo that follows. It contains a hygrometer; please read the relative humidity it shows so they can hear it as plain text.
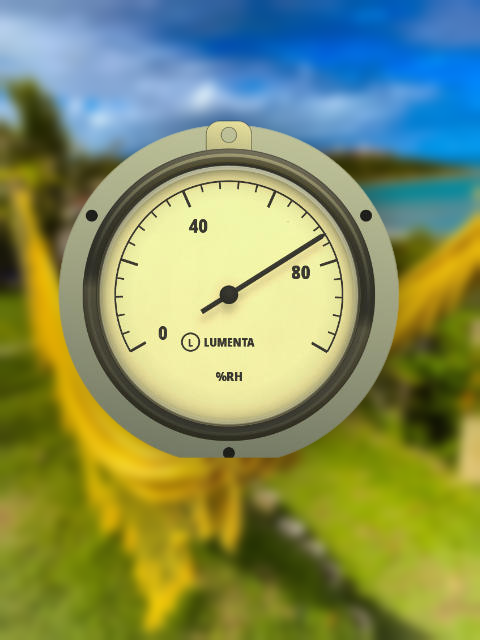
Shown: 74 %
